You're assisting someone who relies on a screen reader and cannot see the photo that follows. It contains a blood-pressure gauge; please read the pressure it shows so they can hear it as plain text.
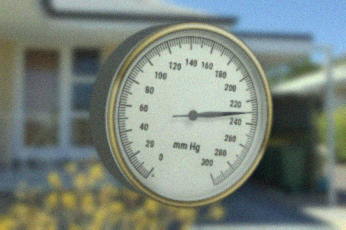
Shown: 230 mmHg
